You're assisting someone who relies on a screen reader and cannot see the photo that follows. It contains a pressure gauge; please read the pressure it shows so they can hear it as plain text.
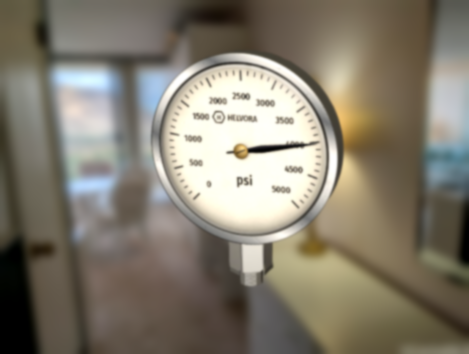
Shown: 4000 psi
